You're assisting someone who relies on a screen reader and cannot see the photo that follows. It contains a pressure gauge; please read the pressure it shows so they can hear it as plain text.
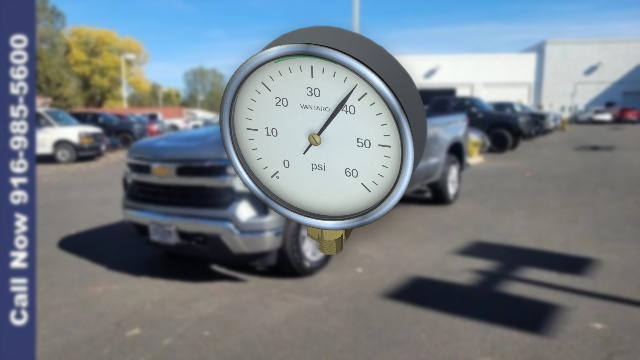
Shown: 38 psi
